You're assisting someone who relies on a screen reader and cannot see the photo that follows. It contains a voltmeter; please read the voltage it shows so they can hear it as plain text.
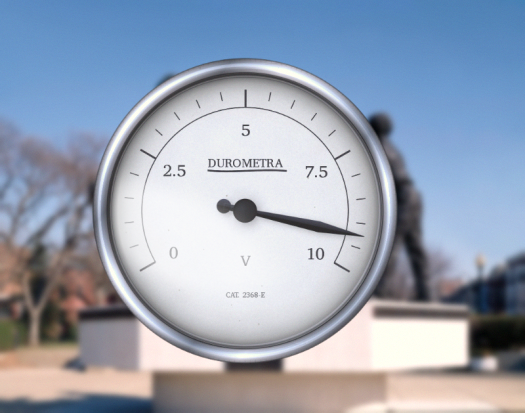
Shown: 9.25 V
